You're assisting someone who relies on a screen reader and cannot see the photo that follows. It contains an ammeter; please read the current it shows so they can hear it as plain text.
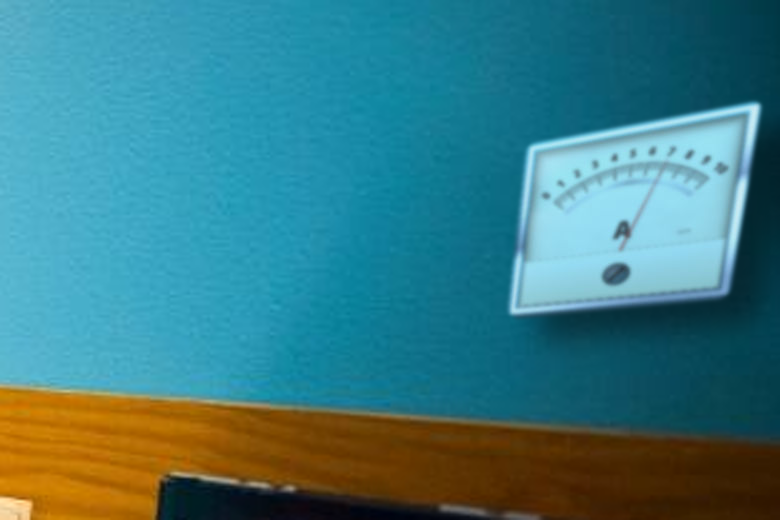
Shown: 7 A
